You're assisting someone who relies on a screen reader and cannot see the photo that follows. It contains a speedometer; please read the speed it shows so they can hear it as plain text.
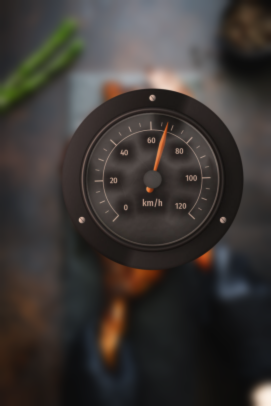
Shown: 67.5 km/h
